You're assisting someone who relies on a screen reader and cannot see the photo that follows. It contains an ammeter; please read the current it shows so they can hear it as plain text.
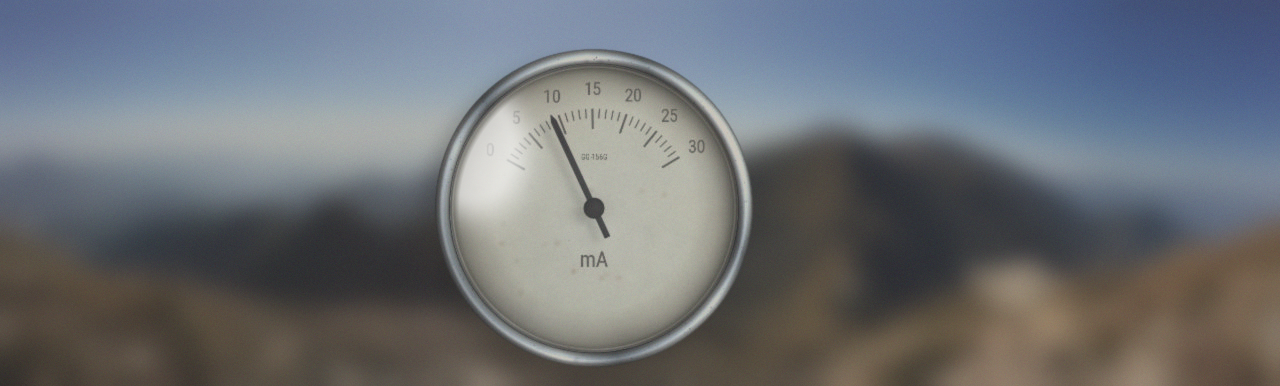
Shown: 9 mA
